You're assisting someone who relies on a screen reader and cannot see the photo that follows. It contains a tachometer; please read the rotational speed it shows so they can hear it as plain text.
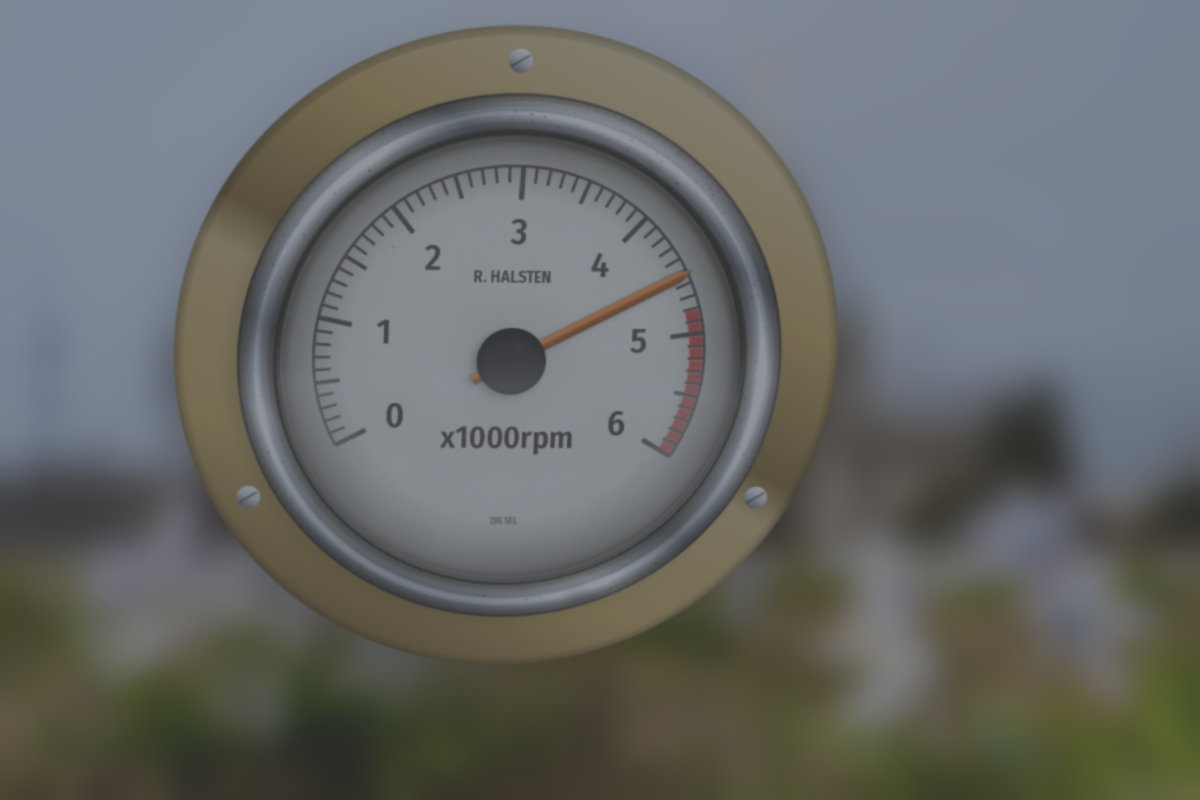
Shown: 4500 rpm
